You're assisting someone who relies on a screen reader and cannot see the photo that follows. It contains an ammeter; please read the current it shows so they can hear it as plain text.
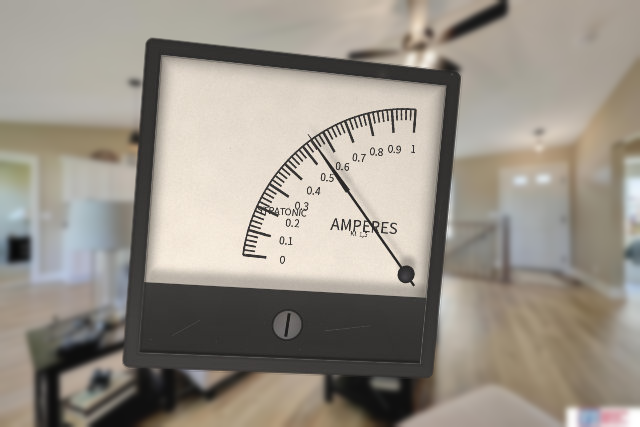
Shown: 0.54 A
